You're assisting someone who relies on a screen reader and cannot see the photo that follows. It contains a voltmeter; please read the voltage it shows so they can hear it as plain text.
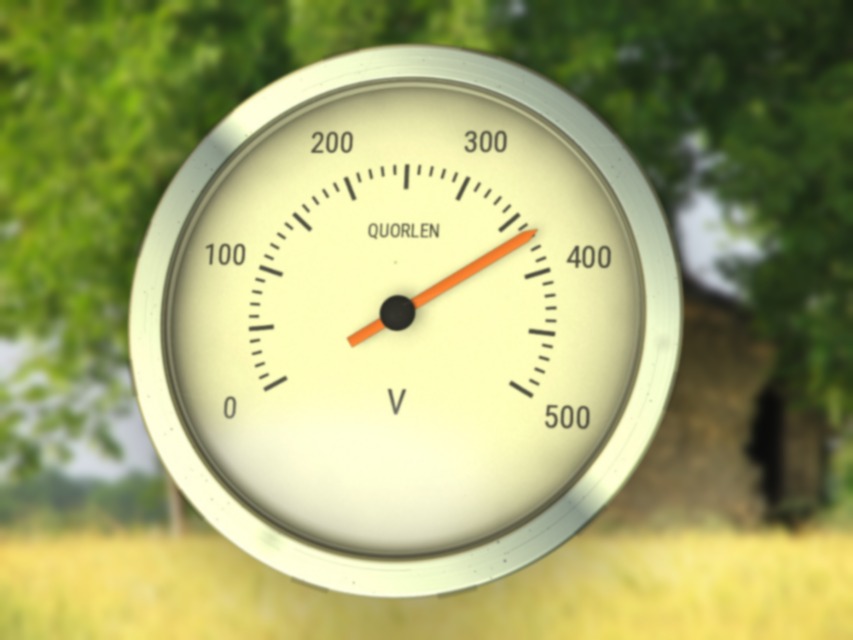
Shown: 370 V
